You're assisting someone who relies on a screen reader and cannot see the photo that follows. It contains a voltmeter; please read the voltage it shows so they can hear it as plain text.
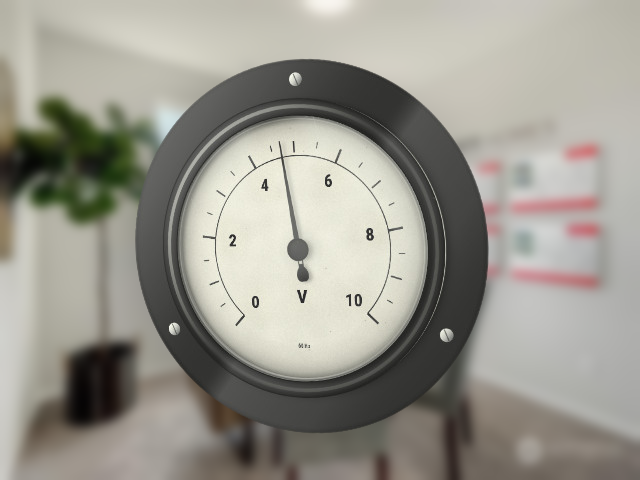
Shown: 4.75 V
